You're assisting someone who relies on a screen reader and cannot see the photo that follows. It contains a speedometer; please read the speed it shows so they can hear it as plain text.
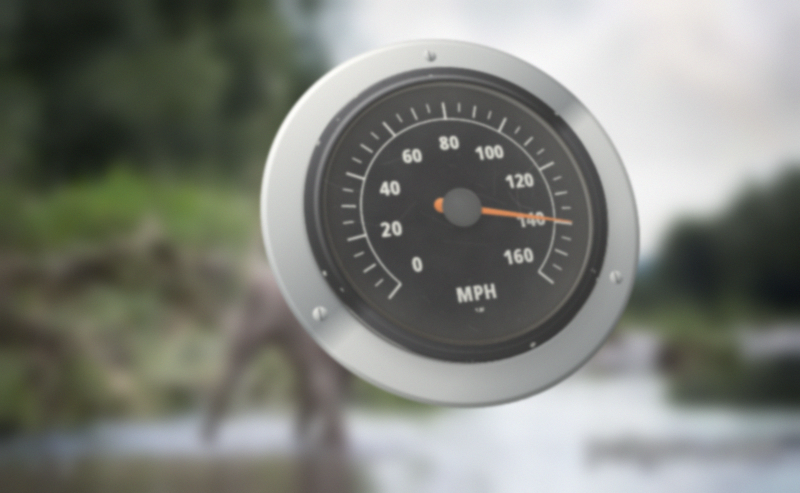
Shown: 140 mph
